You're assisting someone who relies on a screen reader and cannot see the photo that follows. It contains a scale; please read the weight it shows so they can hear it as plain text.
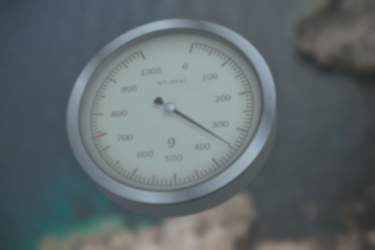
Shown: 350 g
